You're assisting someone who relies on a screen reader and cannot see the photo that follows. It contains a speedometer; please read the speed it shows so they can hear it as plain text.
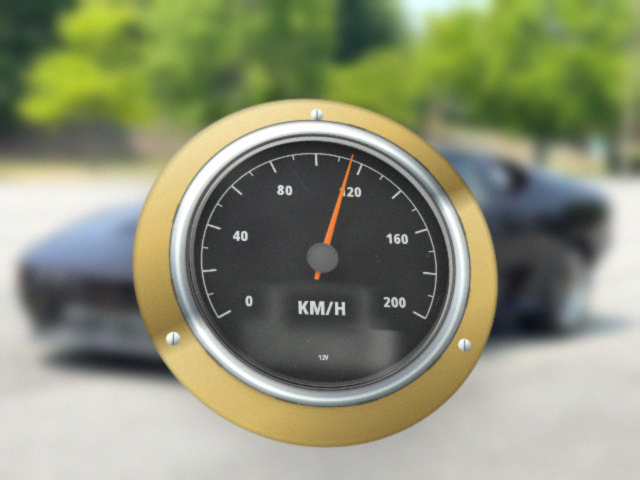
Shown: 115 km/h
